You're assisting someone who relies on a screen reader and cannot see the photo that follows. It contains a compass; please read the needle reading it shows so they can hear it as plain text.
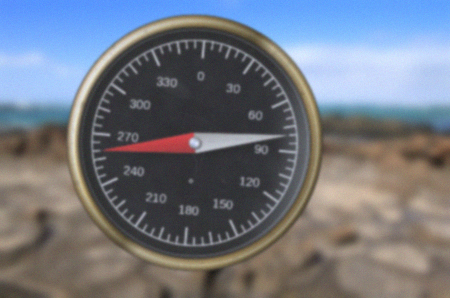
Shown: 260 °
